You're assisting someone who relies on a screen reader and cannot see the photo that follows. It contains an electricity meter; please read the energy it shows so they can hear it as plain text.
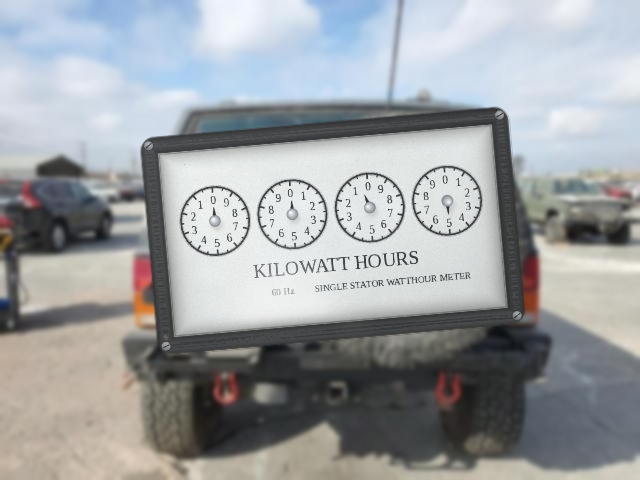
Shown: 5 kWh
